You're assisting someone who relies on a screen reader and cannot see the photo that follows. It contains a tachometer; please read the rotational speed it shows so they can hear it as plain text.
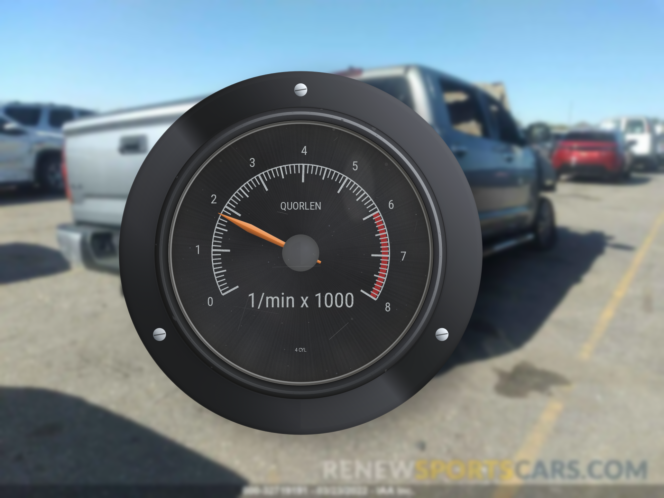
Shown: 1800 rpm
